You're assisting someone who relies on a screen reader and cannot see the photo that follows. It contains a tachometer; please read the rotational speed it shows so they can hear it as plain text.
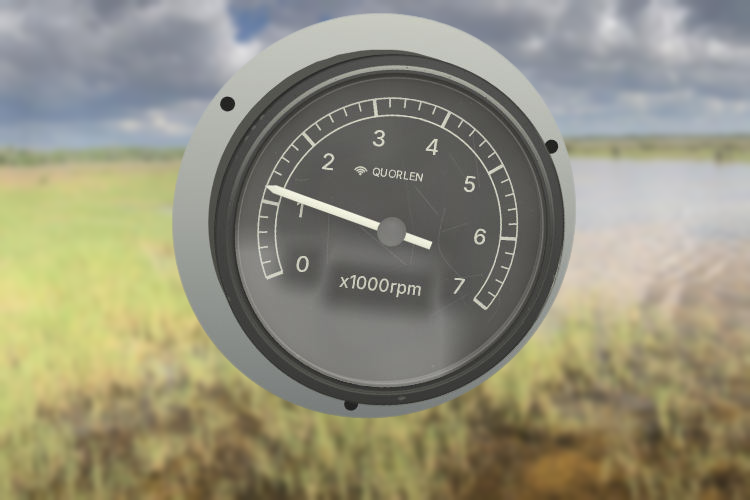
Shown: 1200 rpm
